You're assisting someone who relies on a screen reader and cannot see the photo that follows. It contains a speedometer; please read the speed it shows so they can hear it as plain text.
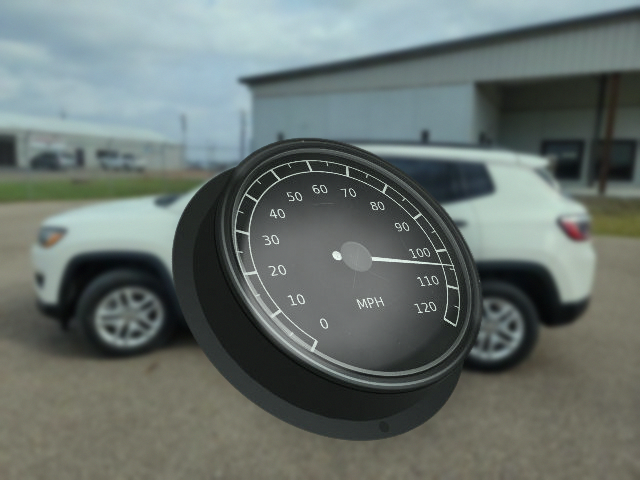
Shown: 105 mph
